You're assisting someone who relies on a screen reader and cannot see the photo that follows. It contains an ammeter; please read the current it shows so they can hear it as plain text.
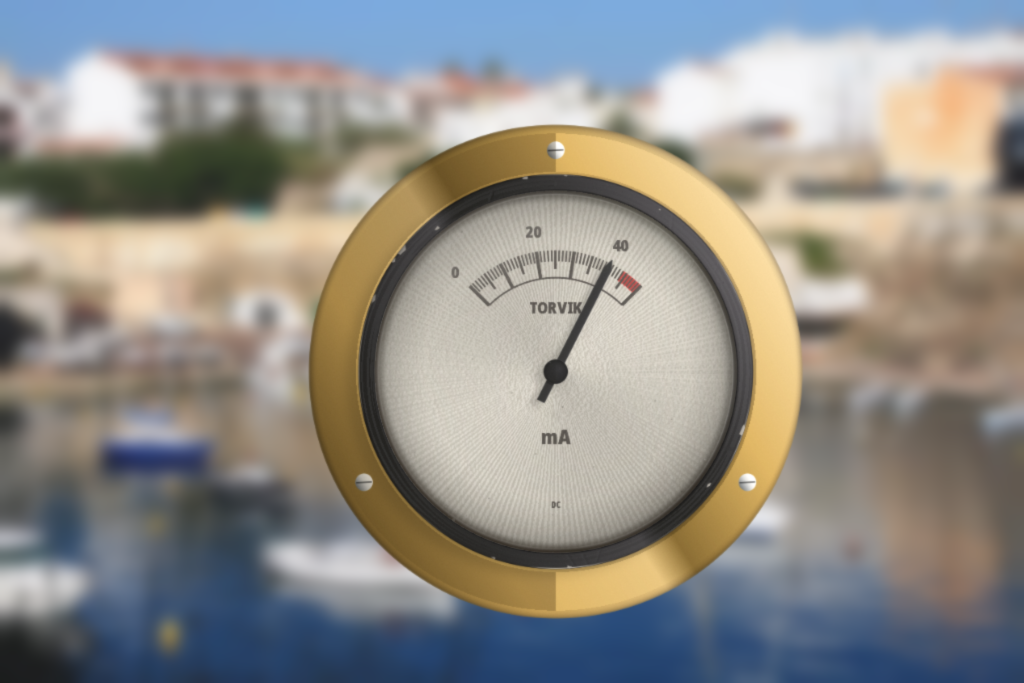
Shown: 40 mA
